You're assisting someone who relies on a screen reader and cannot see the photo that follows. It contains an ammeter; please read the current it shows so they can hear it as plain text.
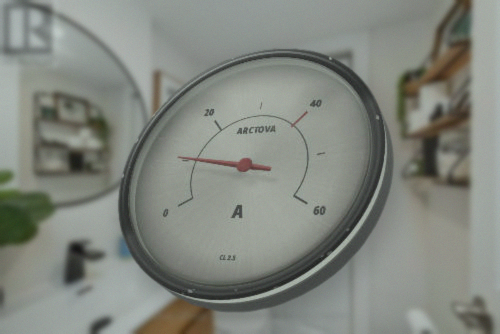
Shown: 10 A
